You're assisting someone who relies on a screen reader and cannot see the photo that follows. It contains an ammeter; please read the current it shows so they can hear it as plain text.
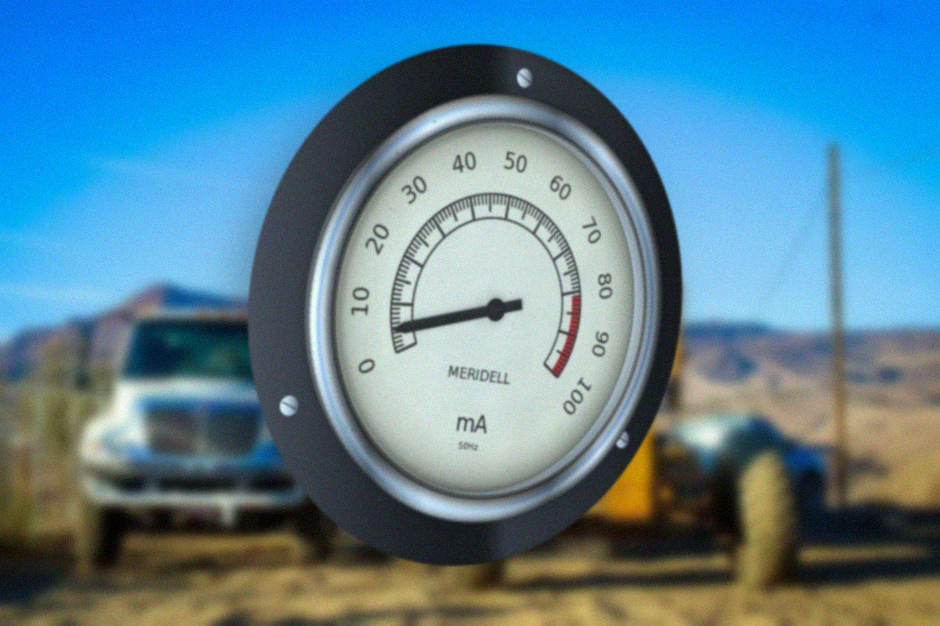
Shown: 5 mA
